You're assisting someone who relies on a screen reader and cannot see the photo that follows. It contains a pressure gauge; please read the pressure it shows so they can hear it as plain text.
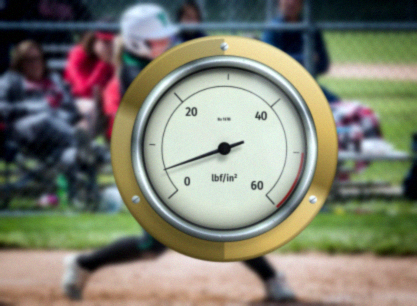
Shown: 5 psi
